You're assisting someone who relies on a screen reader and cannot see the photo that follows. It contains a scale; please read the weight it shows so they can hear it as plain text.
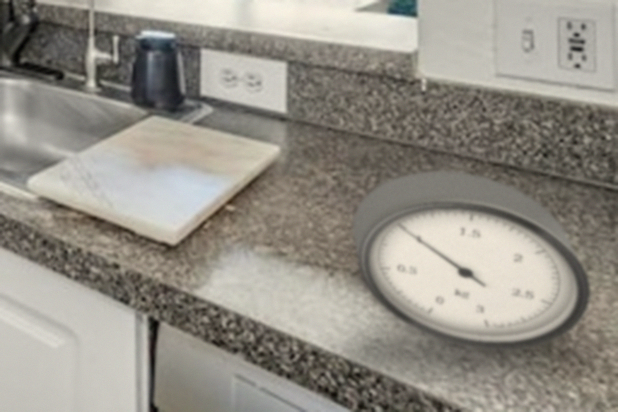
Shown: 1 kg
